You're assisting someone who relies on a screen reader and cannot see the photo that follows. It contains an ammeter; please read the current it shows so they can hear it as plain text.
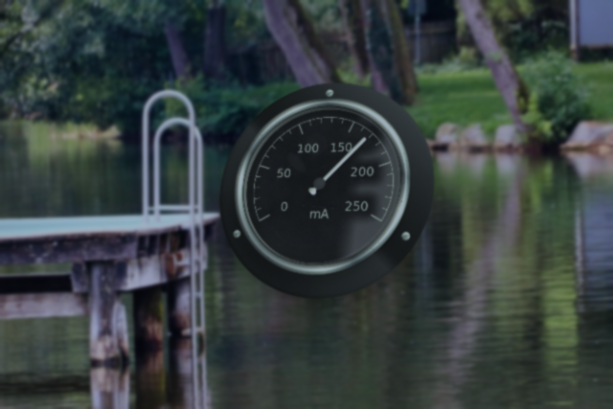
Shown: 170 mA
